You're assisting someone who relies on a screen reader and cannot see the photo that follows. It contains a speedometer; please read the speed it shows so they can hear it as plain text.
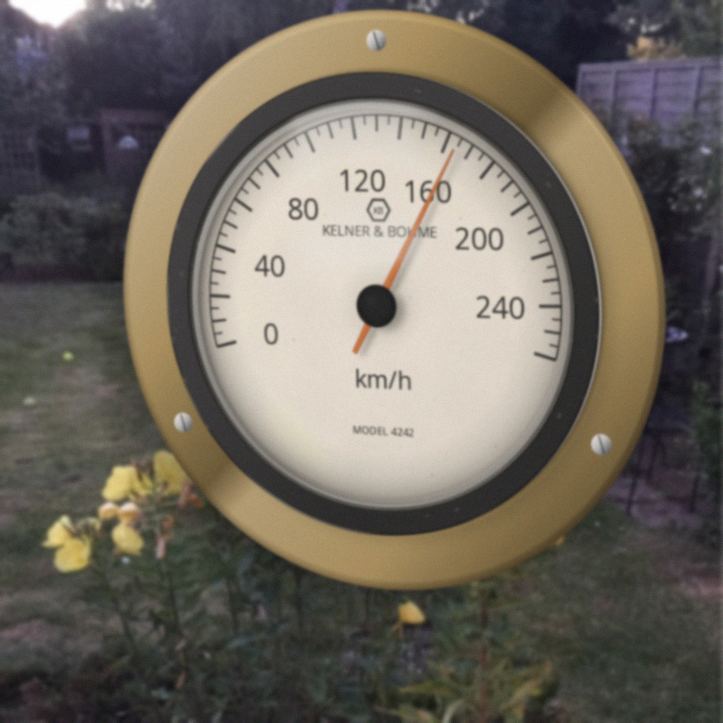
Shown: 165 km/h
